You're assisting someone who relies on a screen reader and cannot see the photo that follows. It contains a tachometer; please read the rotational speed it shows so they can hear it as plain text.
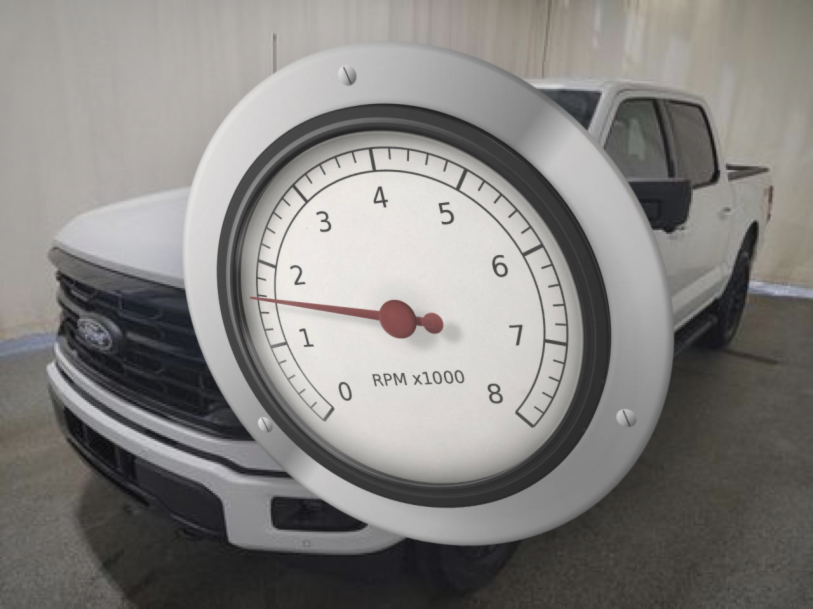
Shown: 1600 rpm
